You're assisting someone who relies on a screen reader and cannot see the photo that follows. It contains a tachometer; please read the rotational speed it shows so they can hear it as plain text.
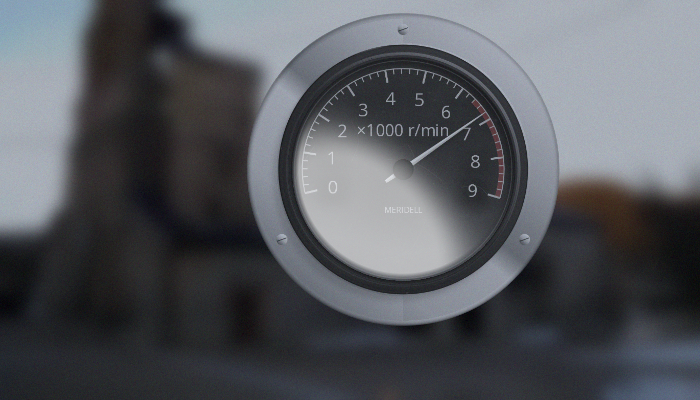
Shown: 6800 rpm
